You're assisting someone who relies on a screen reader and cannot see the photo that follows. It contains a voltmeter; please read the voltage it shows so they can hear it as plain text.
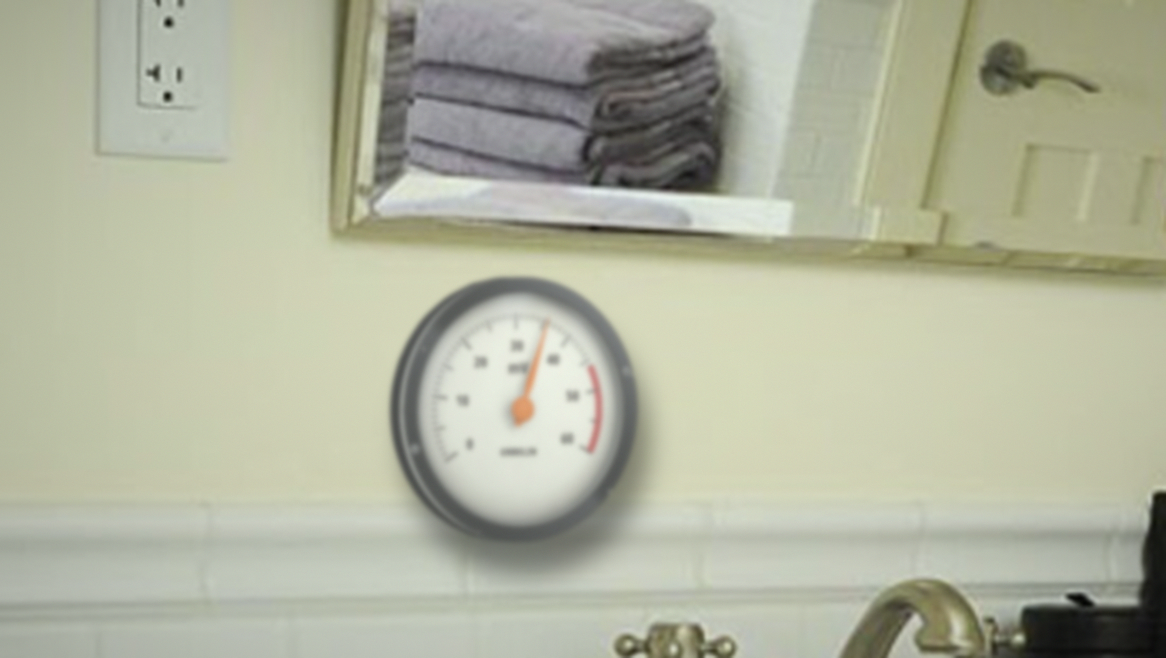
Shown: 35 mV
